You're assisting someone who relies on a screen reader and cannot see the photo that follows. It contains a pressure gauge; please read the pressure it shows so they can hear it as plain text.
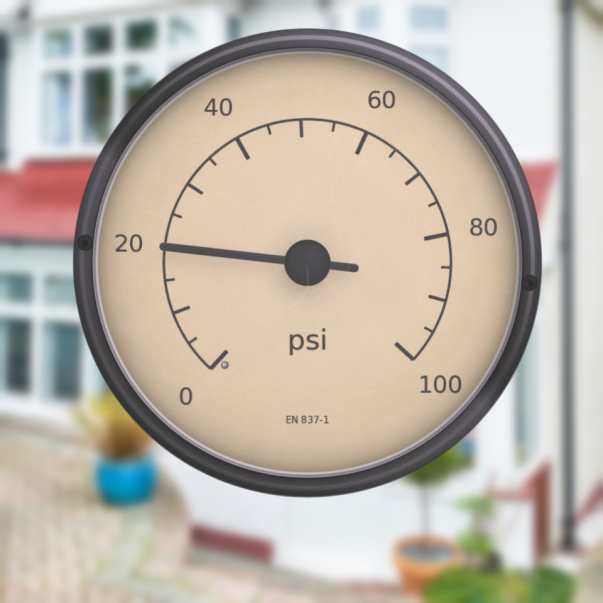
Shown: 20 psi
